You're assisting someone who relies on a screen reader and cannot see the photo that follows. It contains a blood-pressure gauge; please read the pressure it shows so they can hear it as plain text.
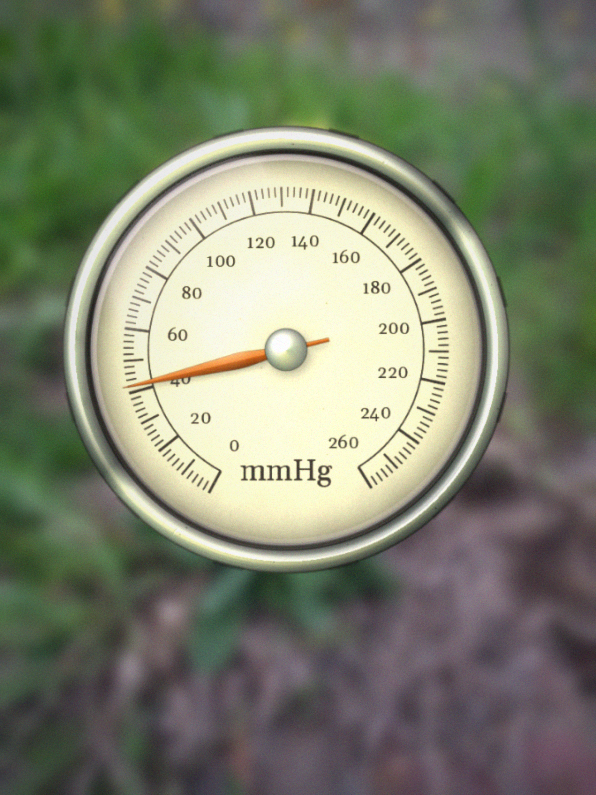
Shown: 42 mmHg
